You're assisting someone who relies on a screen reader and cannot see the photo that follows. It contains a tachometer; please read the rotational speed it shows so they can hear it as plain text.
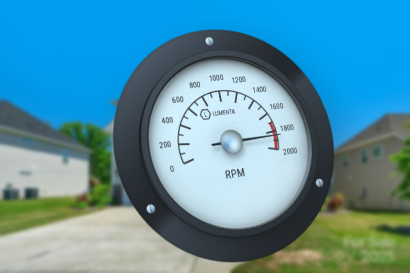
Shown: 1850 rpm
